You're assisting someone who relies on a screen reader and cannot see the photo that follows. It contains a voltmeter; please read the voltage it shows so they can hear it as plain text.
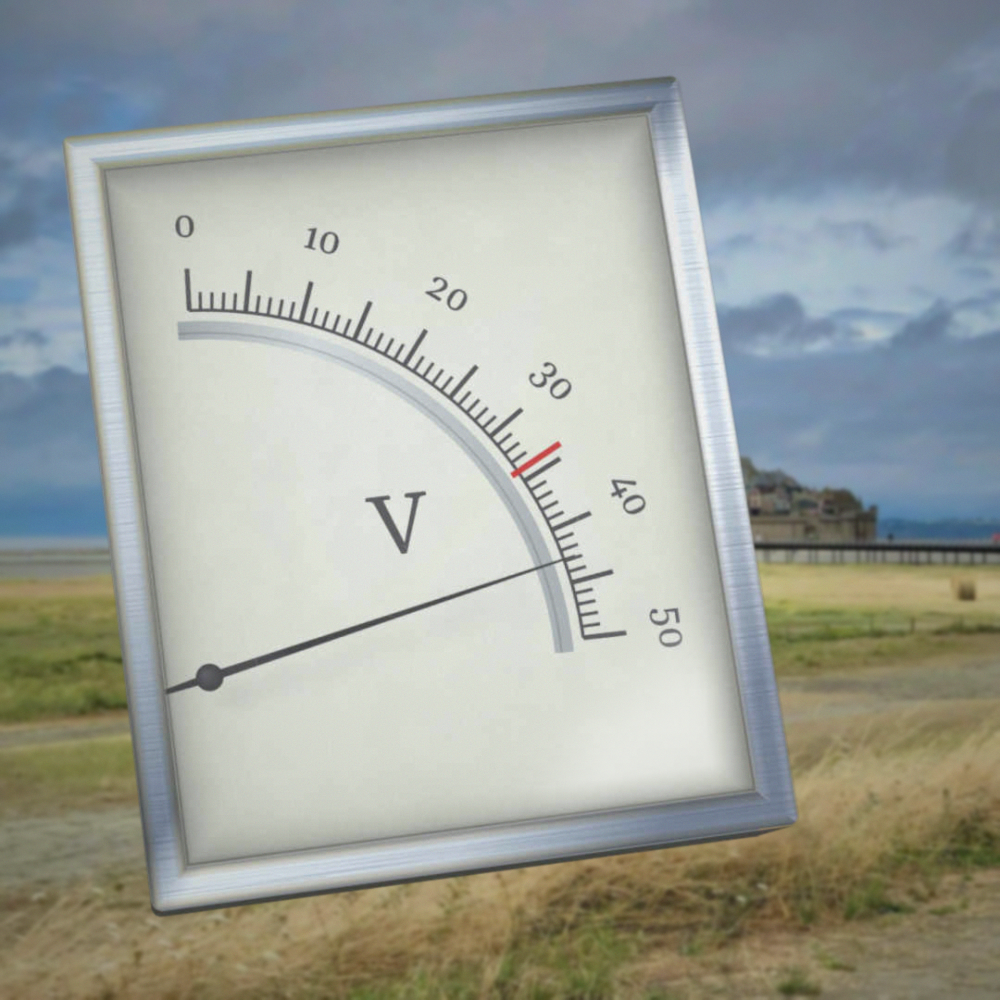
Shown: 43 V
